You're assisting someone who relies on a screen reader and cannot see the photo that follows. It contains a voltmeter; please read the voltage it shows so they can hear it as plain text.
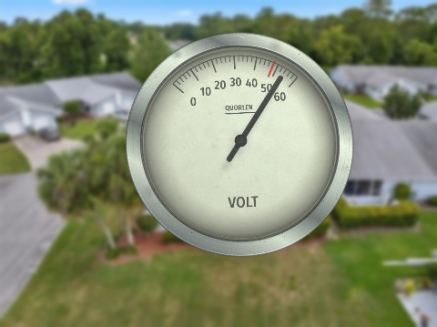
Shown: 54 V
